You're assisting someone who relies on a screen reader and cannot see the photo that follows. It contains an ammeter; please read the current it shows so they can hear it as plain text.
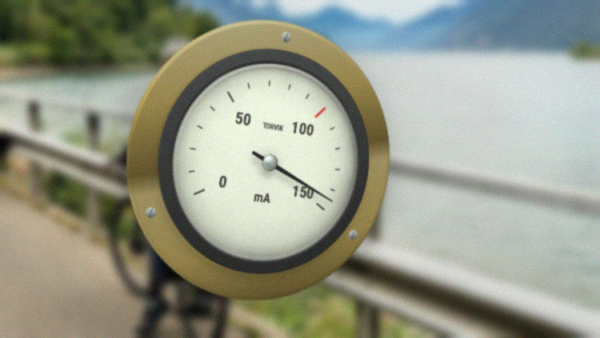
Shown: 145 mA
